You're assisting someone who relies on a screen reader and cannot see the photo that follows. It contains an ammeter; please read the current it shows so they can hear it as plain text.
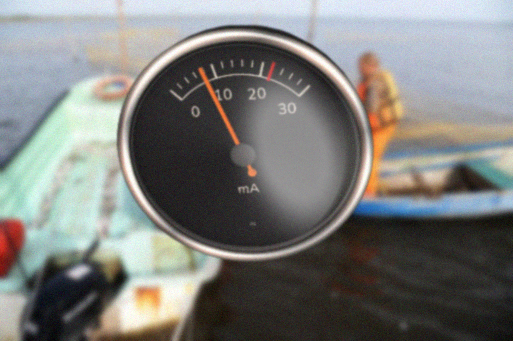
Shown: 8 mA
